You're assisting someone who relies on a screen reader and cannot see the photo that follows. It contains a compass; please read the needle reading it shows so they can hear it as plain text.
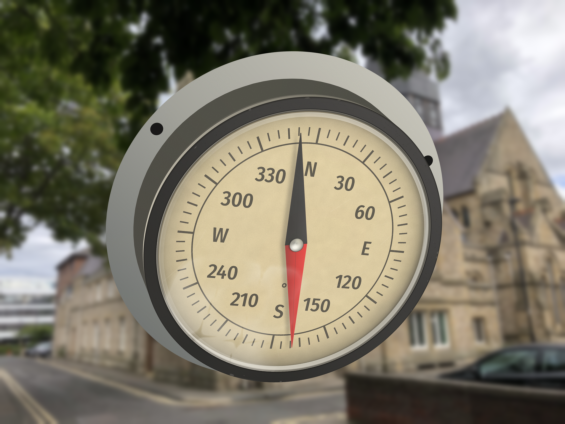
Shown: 170 °
